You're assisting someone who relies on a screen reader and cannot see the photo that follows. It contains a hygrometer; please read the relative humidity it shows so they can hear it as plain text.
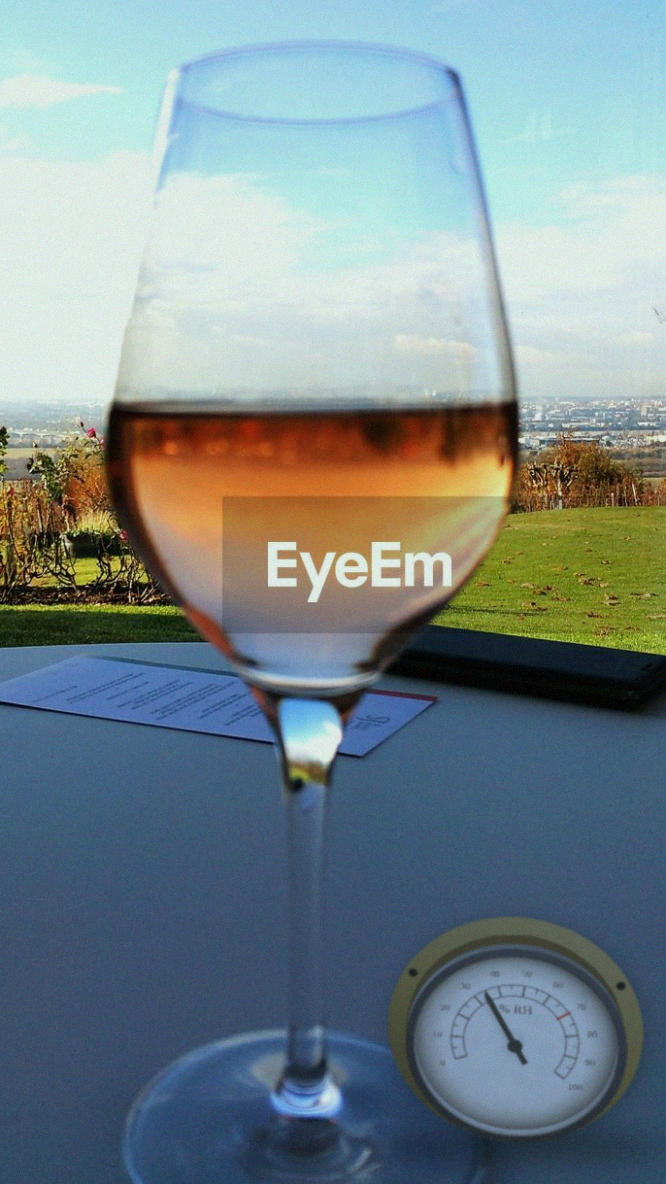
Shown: 35 %
